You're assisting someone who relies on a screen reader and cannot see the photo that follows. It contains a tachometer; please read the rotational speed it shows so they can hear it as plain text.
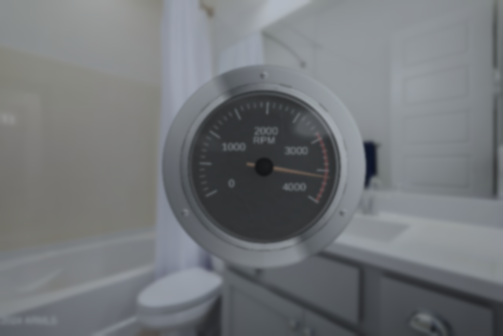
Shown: 3600 rpm
